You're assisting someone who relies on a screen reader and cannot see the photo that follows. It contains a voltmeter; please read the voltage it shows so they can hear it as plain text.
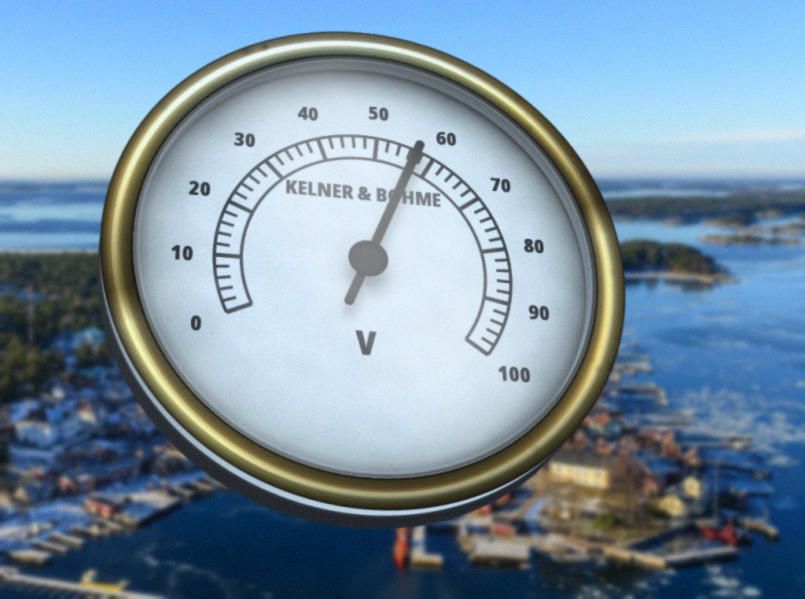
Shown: 57 V
